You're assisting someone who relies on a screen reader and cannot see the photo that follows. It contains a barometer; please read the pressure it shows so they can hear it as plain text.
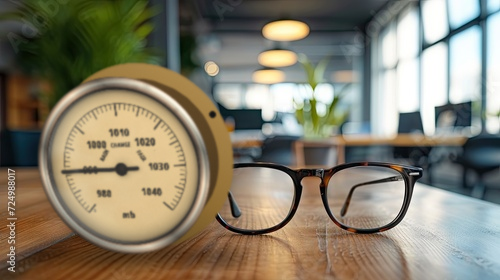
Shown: 990 mbar
